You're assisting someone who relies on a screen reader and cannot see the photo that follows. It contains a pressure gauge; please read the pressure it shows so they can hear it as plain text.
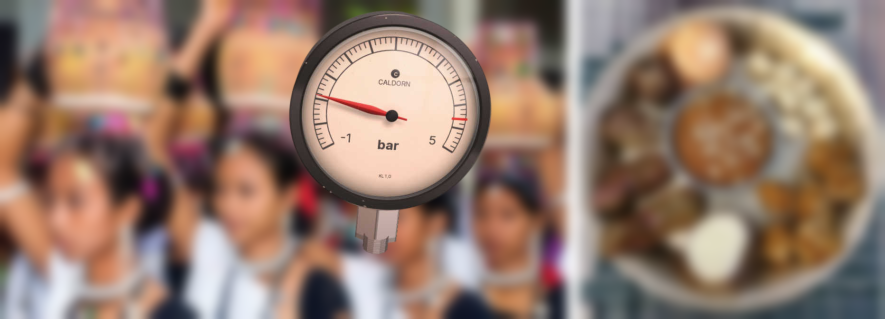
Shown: 0.1 bar
